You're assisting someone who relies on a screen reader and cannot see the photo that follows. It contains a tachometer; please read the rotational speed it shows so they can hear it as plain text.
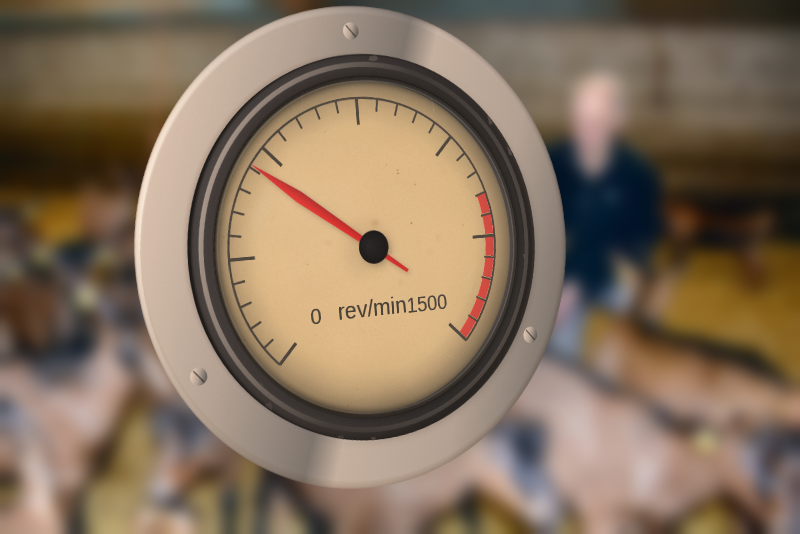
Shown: 450 rpm
